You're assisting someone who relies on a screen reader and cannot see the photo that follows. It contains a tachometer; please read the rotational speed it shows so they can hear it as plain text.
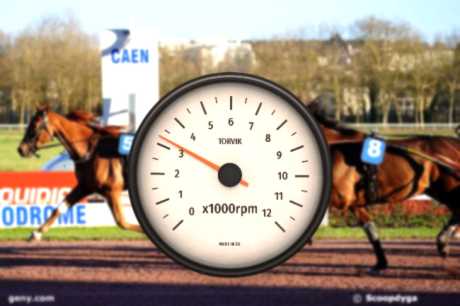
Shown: 3250 rpm
